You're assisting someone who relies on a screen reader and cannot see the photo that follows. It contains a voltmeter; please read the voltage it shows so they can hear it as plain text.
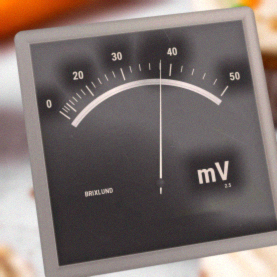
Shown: 38 mV
